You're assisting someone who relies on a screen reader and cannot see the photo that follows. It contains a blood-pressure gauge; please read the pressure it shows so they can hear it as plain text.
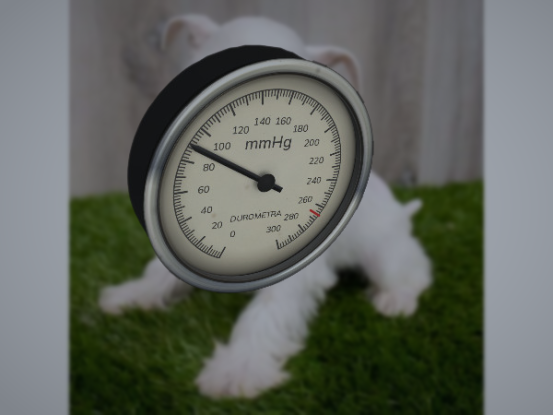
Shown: 90 mmHg
